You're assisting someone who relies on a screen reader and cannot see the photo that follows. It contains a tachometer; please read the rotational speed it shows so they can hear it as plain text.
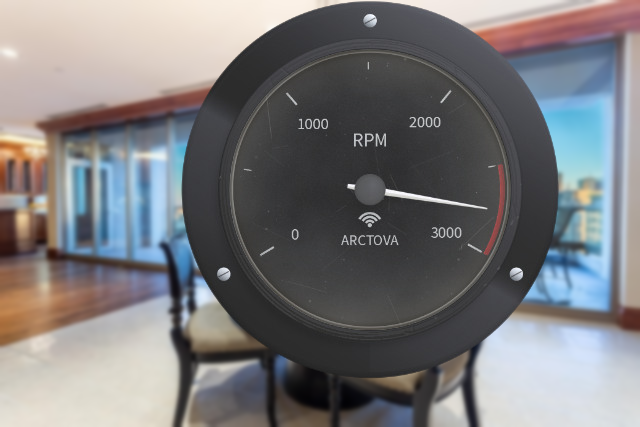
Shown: 2750 rpm
